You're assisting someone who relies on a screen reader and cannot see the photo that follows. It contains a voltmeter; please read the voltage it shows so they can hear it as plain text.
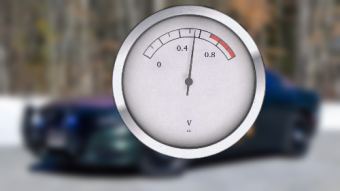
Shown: 0.55 V
